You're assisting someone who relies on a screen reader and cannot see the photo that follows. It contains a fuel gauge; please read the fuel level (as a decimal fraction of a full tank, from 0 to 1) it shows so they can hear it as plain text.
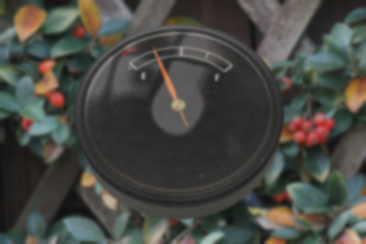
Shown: 0.25
